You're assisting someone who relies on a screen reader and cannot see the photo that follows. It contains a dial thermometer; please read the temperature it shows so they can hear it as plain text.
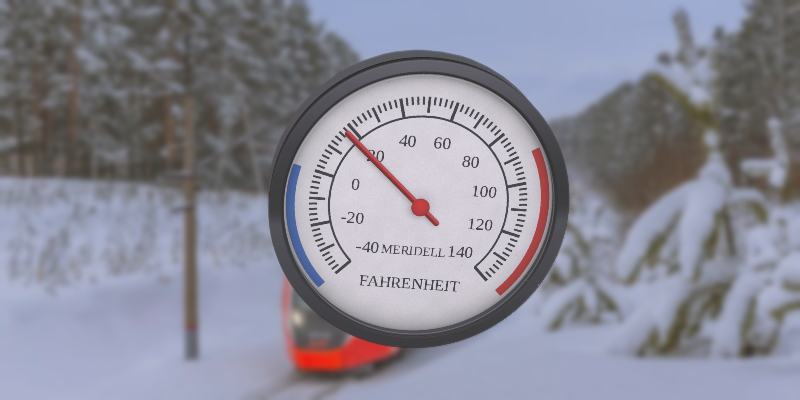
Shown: 18 °F
